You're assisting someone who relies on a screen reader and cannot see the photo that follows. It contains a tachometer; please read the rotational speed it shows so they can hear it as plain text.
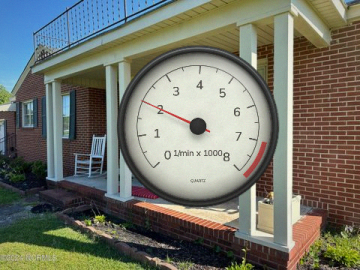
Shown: 2000 rpm
